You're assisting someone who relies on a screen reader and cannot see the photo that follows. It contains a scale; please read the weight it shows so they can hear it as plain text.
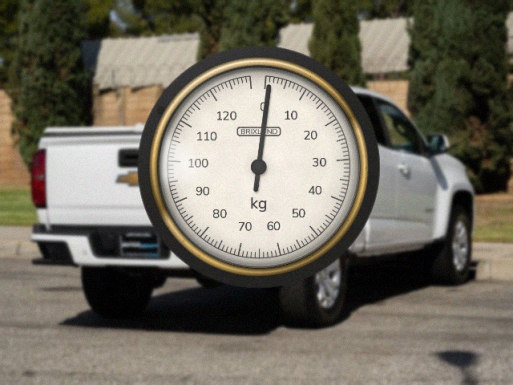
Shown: 1 kg
